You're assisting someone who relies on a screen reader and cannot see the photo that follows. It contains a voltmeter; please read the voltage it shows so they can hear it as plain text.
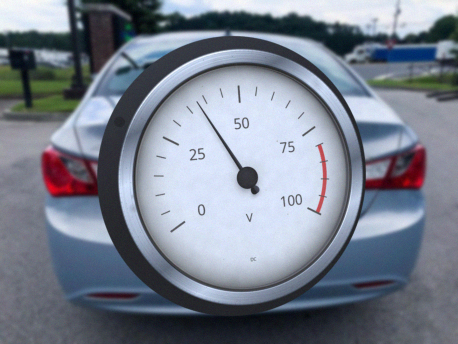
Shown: 37.5 V
